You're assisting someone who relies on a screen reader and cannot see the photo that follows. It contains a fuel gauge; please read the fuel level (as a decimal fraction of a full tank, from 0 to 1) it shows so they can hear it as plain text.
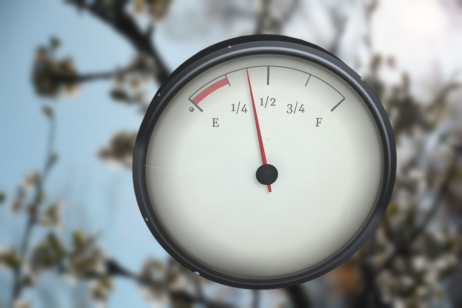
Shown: 0.375
